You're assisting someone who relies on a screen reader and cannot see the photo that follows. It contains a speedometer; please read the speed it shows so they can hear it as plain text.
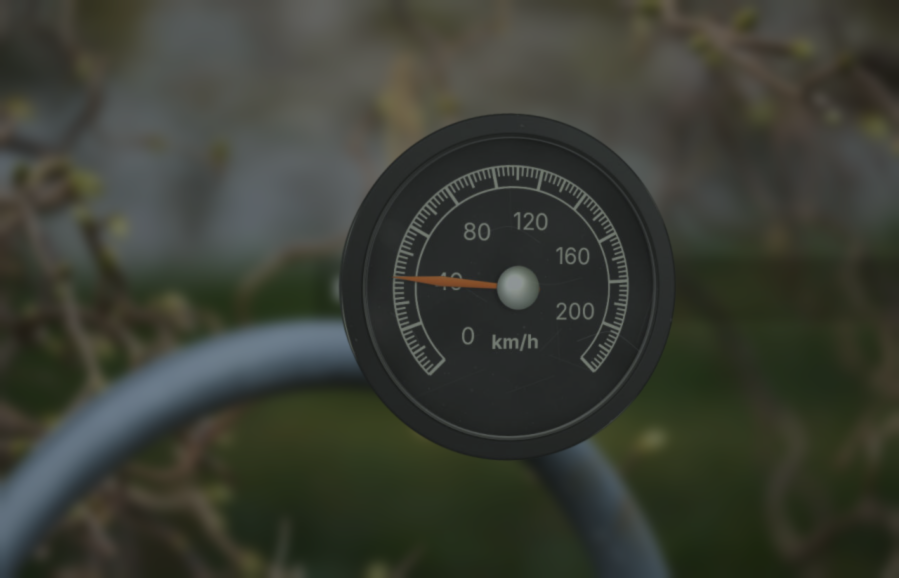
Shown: 40 km/h
